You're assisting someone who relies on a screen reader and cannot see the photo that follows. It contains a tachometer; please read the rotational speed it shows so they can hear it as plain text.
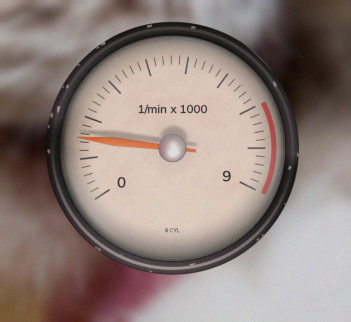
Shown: 1500 rpm
